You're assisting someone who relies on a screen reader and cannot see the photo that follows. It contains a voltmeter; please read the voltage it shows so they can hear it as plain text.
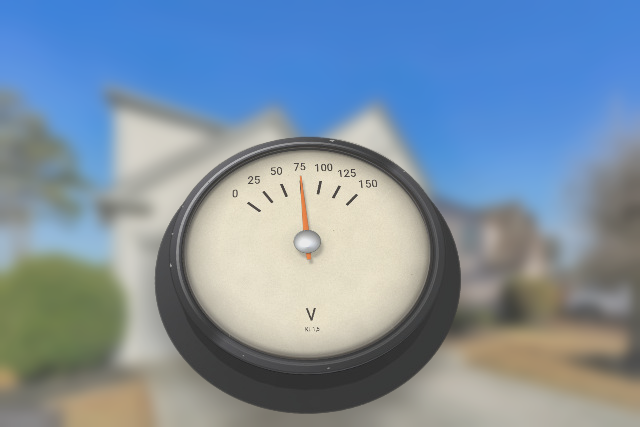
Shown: 75 V
